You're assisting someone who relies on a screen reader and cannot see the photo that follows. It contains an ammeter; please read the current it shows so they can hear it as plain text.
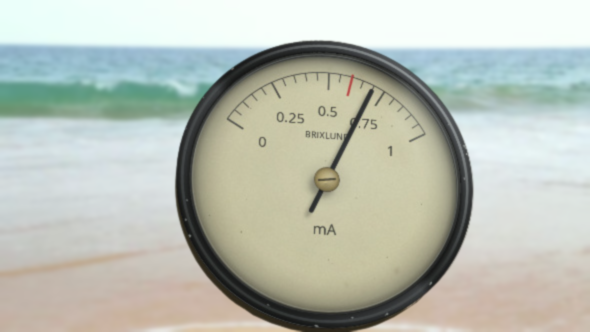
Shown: 0.7 mA
